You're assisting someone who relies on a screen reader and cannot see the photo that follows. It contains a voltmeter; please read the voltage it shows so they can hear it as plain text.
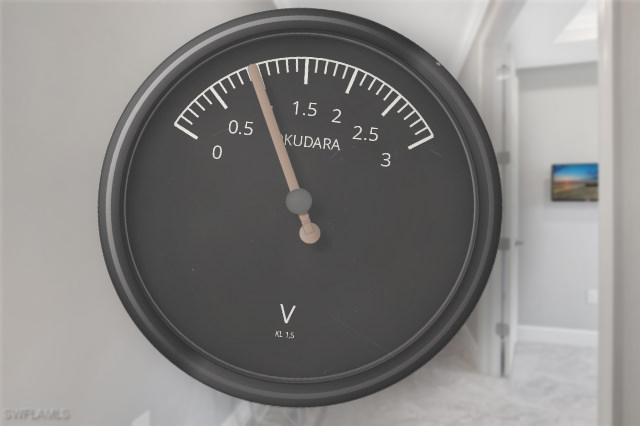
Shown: 0.95 V
